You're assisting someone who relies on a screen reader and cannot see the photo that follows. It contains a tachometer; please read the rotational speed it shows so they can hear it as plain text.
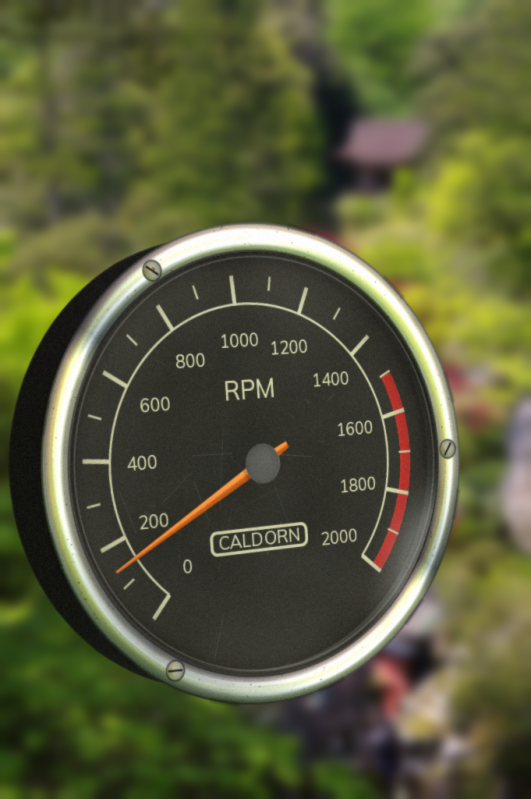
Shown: 150 rpm
